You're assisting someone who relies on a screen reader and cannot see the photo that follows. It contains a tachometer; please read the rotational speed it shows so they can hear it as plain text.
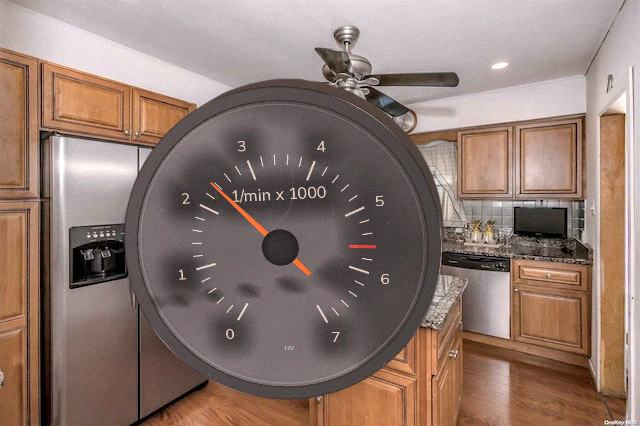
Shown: 2400 rpm
